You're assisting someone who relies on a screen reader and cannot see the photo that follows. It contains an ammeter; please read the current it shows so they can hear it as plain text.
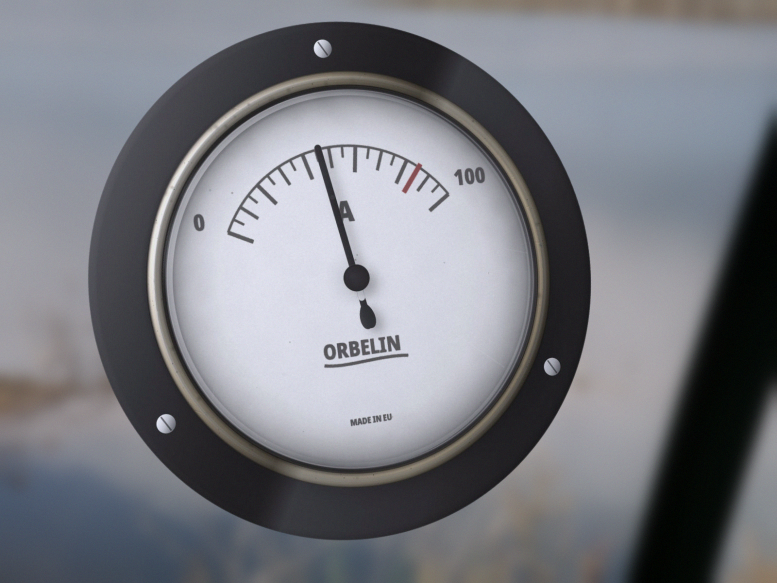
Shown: 45 A
